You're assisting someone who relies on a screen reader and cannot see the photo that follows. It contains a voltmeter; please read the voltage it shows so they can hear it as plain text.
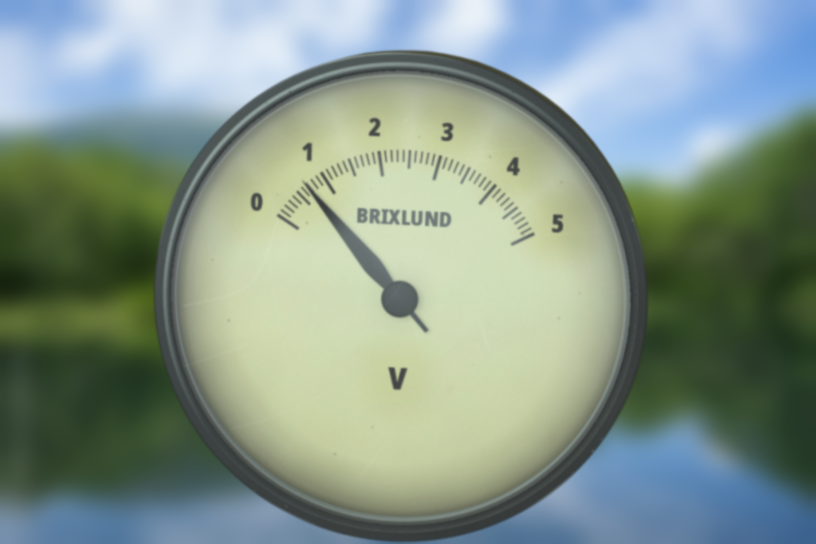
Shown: 0.7 V
